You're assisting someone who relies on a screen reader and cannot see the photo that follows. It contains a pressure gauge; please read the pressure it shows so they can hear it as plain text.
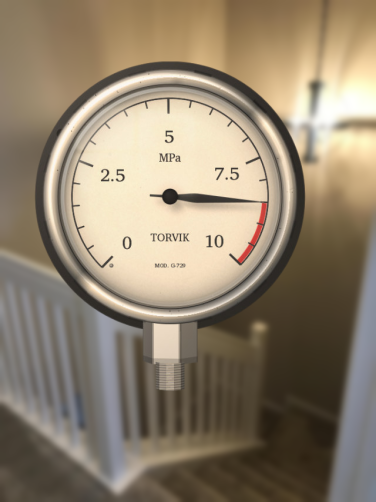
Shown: 8.5 MPa
